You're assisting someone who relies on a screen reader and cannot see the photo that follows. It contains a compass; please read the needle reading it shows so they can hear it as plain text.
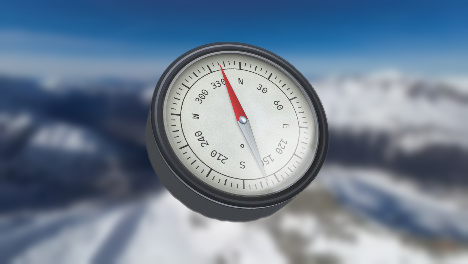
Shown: 340 °
